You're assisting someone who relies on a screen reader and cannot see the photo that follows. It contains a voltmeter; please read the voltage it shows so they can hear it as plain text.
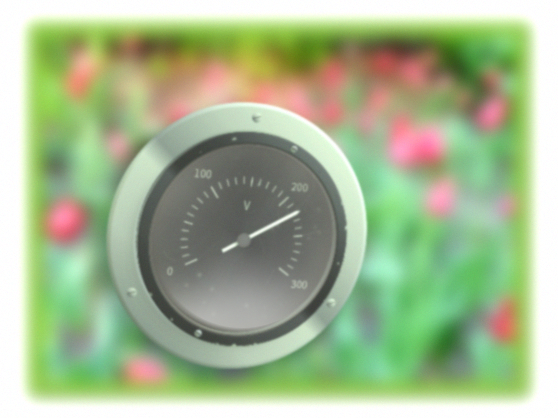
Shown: 220 V
